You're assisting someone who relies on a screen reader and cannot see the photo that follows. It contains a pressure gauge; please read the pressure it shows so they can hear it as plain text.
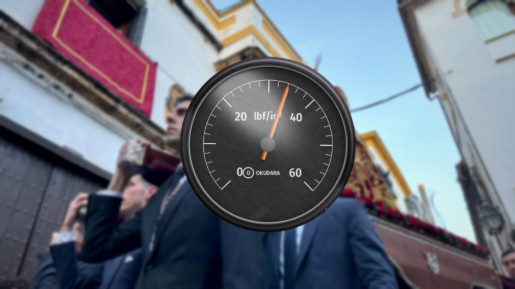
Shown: 34 psi
